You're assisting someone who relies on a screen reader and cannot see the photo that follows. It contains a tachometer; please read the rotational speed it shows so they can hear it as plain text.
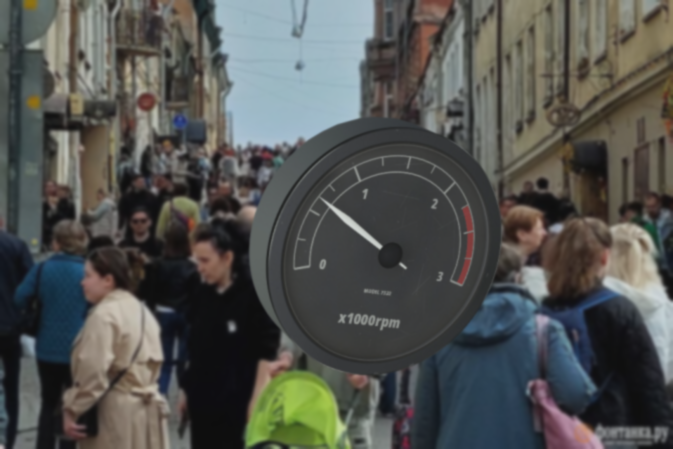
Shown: 625 rpm
